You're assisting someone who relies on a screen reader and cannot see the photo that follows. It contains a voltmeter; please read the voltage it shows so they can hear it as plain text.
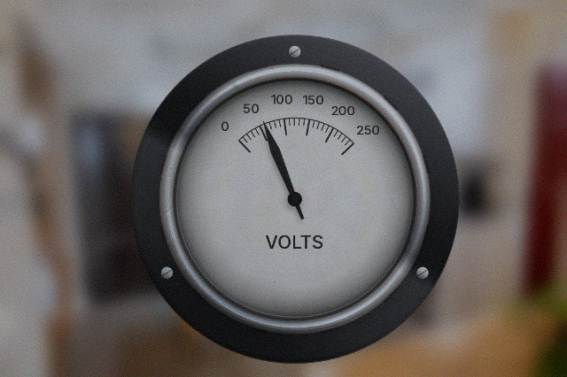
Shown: 60 V
